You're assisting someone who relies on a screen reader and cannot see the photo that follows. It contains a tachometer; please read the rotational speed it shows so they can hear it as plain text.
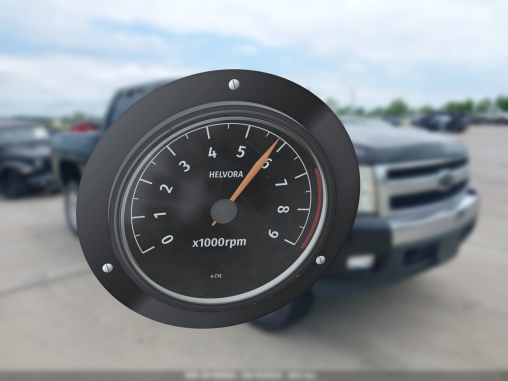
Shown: 5750 rpm
